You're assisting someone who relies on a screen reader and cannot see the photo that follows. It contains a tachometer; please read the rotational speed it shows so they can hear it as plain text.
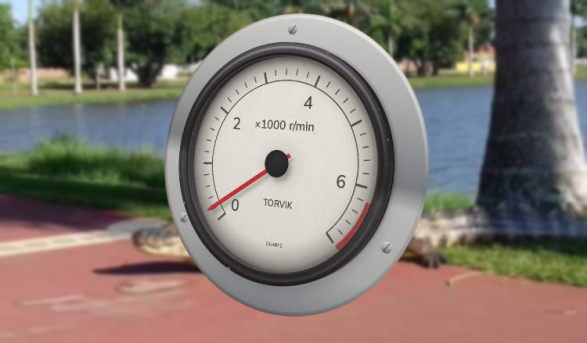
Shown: 200 rpm
